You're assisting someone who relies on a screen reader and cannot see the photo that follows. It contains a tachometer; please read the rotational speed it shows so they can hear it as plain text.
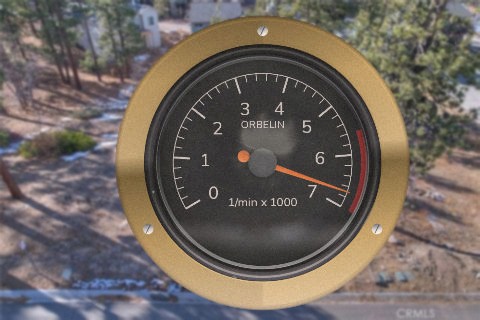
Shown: 6700 rpm
